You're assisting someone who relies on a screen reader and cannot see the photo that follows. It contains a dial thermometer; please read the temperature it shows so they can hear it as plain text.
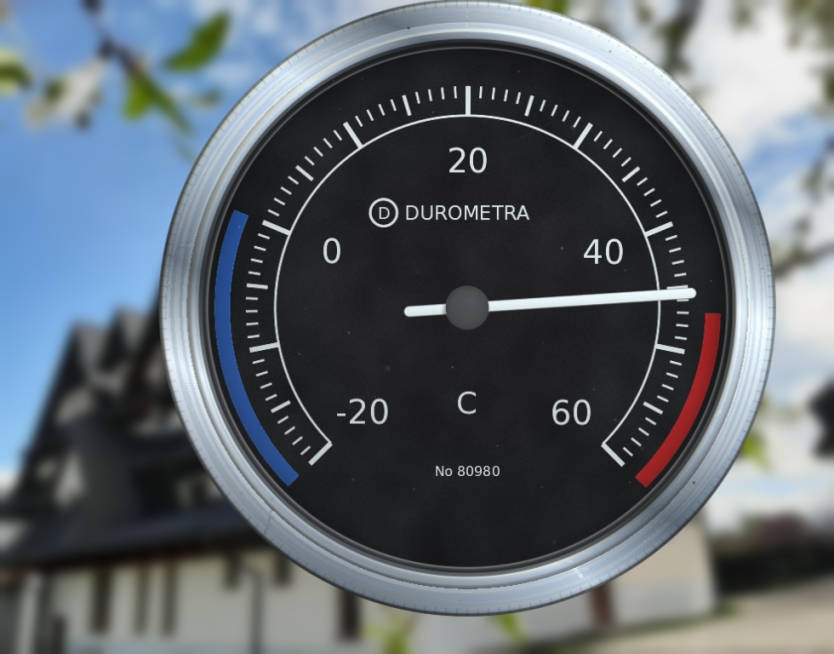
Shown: 45.5 °C
